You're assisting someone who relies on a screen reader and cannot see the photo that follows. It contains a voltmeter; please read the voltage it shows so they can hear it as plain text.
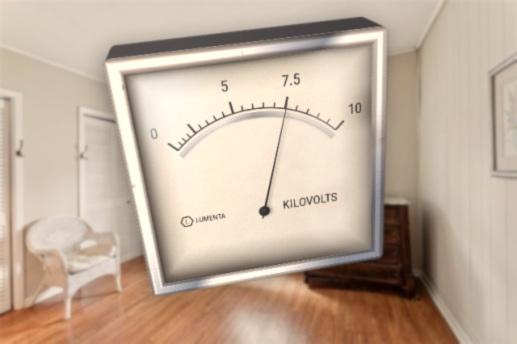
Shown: 7.5 kV
